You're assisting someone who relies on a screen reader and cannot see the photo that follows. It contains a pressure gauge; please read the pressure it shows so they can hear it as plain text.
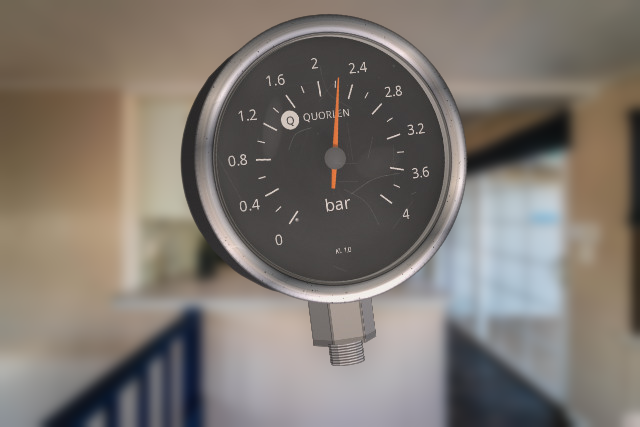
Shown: 2.2 bar
